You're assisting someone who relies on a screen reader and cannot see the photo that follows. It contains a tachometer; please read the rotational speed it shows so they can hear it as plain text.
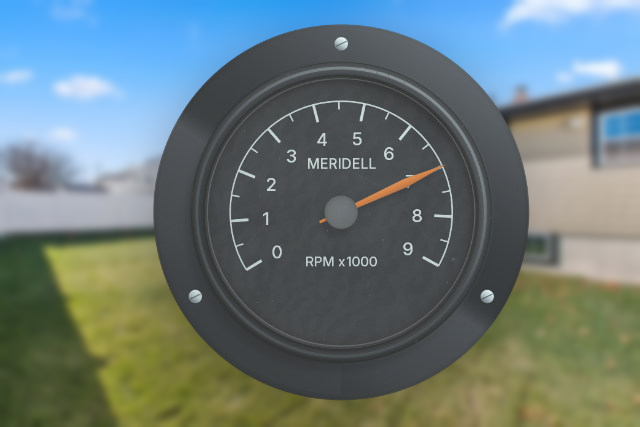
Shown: 7000 rpm
